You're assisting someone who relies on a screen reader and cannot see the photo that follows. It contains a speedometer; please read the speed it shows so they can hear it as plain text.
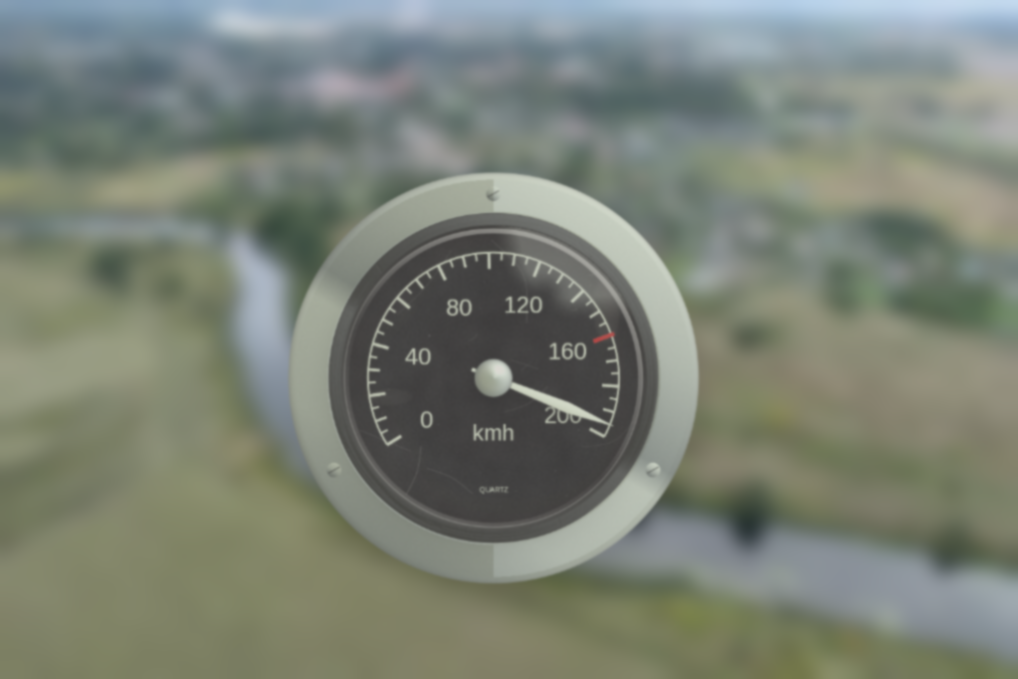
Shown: 195 km/h
